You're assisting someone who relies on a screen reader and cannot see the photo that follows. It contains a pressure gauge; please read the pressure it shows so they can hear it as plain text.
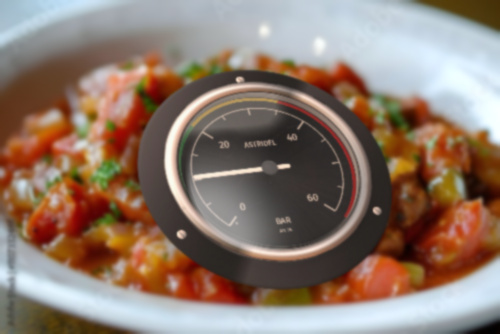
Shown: 10 bar
